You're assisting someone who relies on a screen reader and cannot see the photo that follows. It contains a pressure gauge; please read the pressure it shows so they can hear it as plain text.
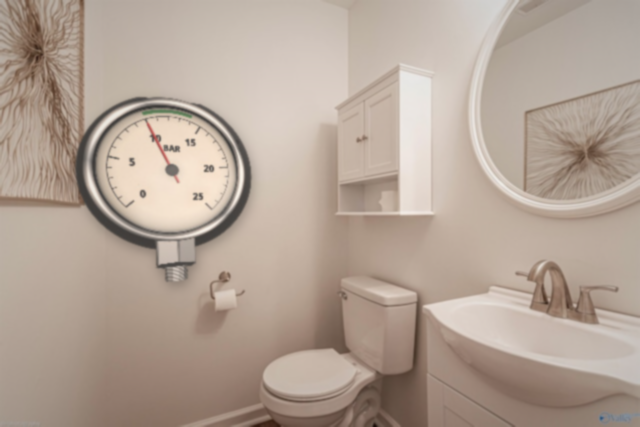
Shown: 10 bar
